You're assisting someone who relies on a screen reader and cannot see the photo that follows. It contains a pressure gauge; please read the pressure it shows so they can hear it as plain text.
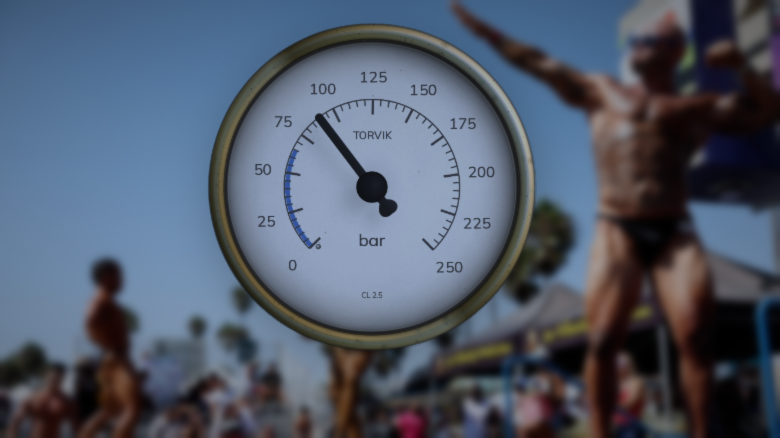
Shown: 90 bar
